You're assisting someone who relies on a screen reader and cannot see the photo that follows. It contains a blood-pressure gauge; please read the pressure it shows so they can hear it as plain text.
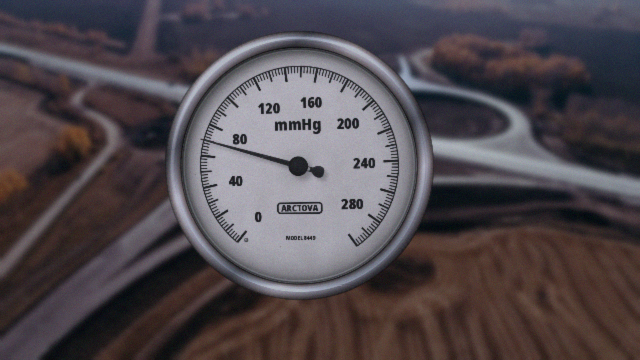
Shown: 70 mmHg
